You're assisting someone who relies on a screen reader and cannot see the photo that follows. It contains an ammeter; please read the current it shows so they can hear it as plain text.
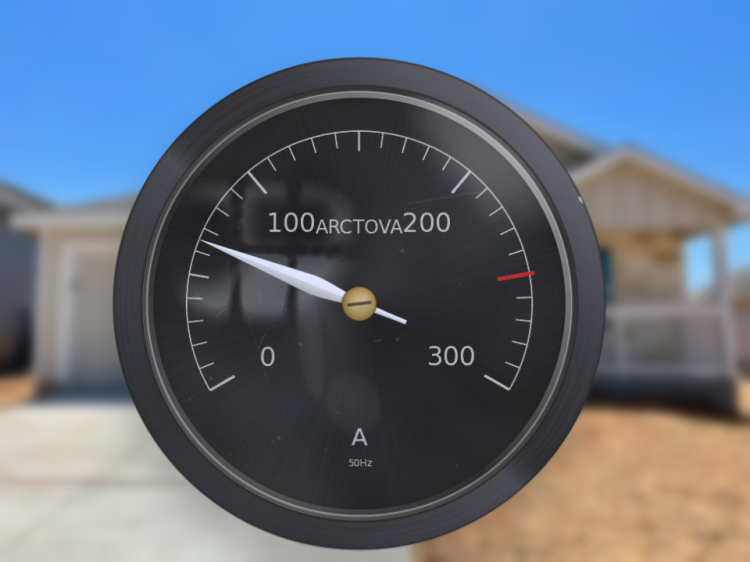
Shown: 65 A
